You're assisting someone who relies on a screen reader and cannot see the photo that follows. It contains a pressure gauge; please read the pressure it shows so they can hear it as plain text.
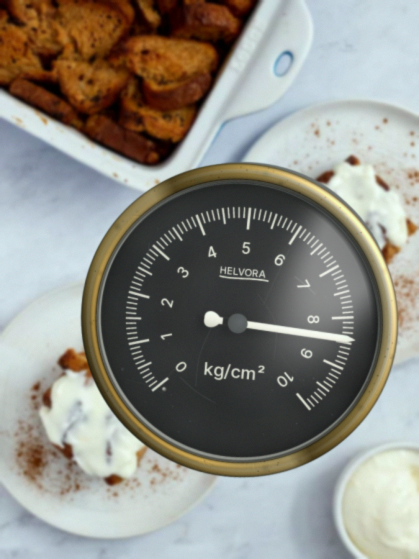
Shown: 8.4 kg/cm²
